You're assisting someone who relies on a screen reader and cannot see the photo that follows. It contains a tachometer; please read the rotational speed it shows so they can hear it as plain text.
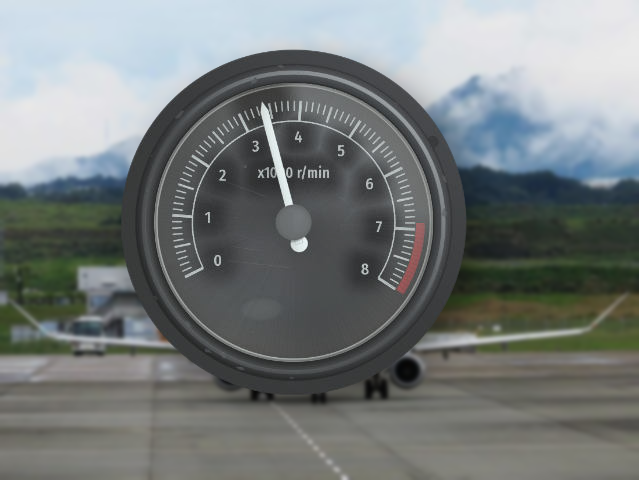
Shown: 3400 rpm
